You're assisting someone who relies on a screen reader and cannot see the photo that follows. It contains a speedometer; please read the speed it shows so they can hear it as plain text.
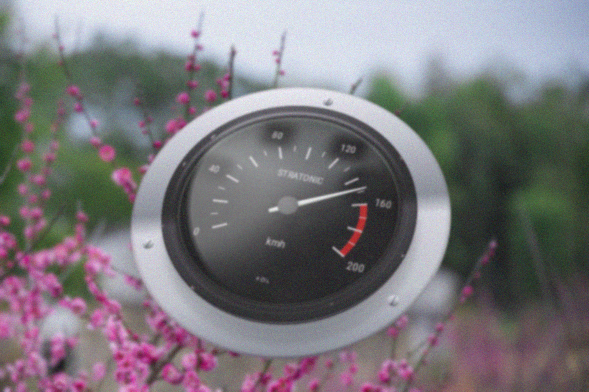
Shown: 150 km/h
